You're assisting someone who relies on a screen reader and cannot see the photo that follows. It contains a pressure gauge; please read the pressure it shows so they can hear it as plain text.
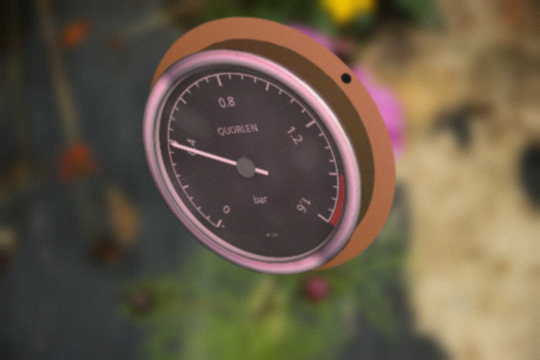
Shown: 0.4 bar
